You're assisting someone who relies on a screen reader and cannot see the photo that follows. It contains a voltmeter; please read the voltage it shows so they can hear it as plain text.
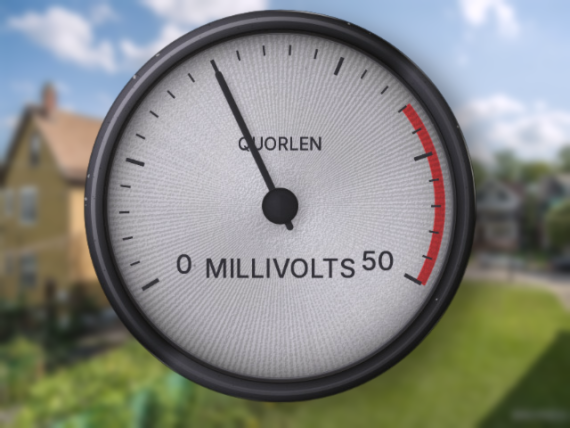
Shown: 20 mV
